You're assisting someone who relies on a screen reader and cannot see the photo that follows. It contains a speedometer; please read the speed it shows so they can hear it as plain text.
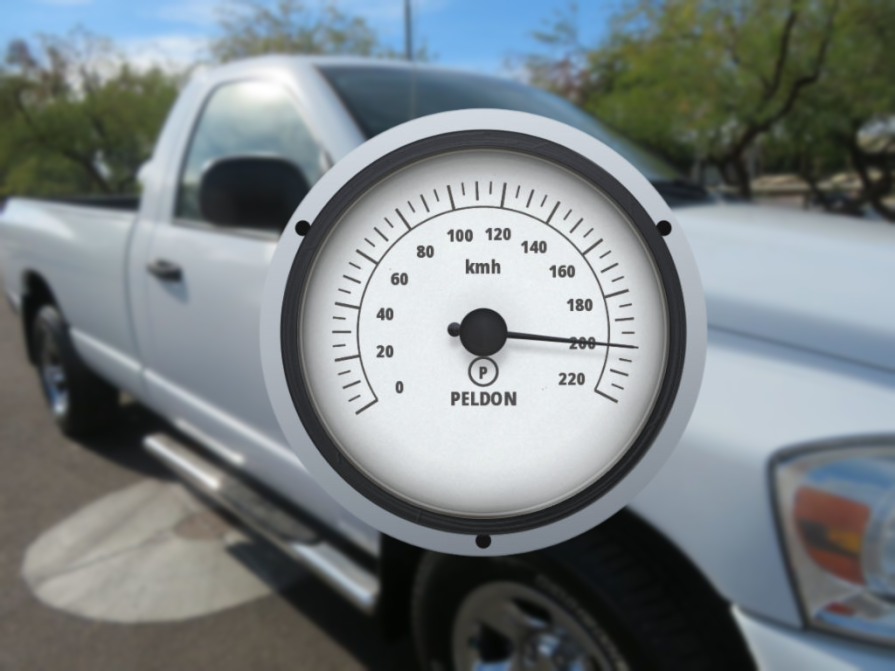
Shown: 200 km/h
